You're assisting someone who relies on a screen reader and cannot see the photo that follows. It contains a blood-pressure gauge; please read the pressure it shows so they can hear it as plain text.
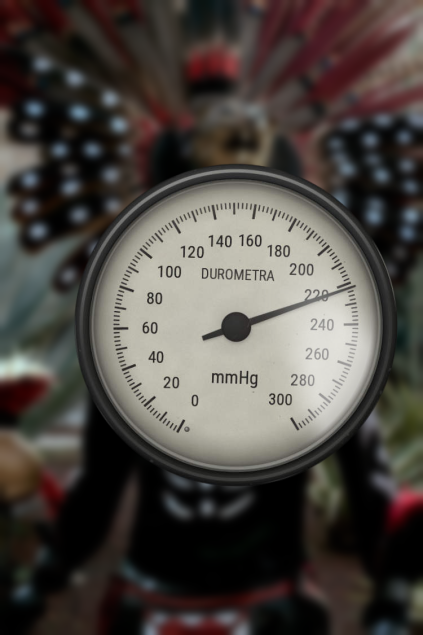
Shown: 222 mmHg
